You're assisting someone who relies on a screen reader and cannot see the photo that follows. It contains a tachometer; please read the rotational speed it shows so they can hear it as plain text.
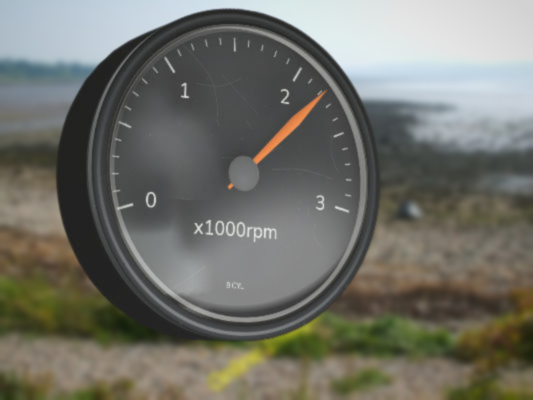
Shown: 2200 rpm
